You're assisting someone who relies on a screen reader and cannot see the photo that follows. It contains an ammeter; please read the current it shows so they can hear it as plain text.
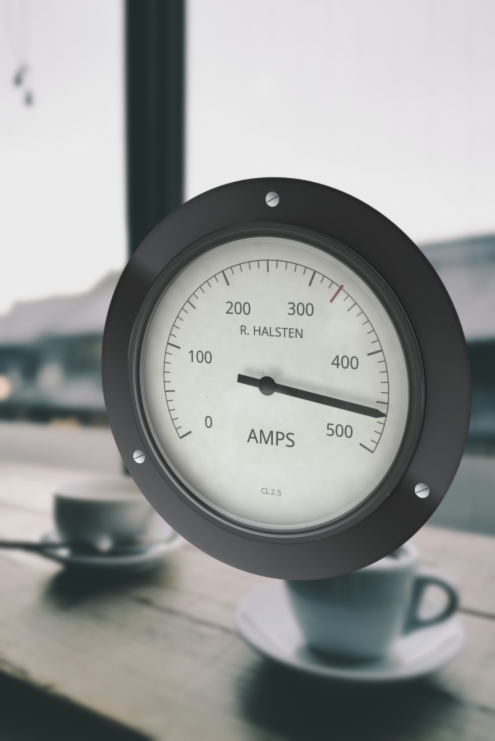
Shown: 460 A
